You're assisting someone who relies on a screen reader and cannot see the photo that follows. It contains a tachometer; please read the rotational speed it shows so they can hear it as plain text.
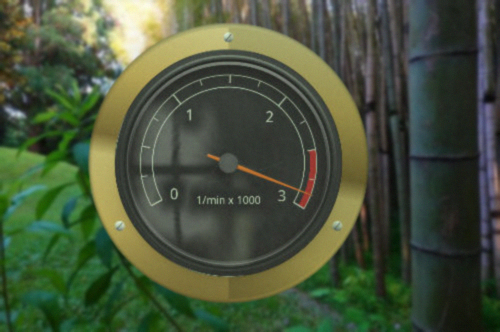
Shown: 2875 rpm
